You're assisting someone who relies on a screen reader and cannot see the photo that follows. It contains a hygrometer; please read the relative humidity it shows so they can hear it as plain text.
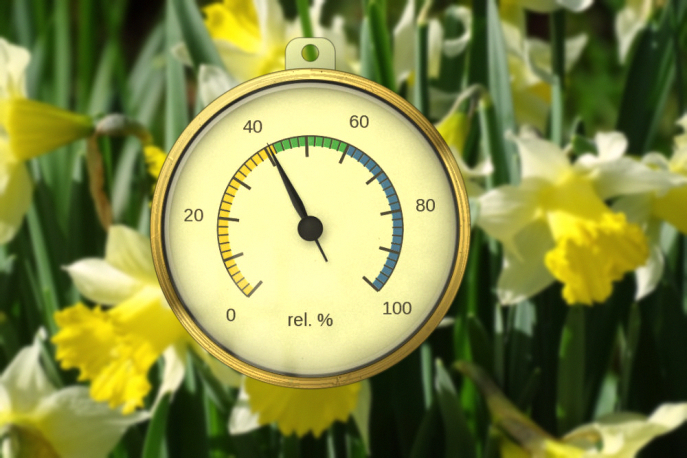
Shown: 41 %
